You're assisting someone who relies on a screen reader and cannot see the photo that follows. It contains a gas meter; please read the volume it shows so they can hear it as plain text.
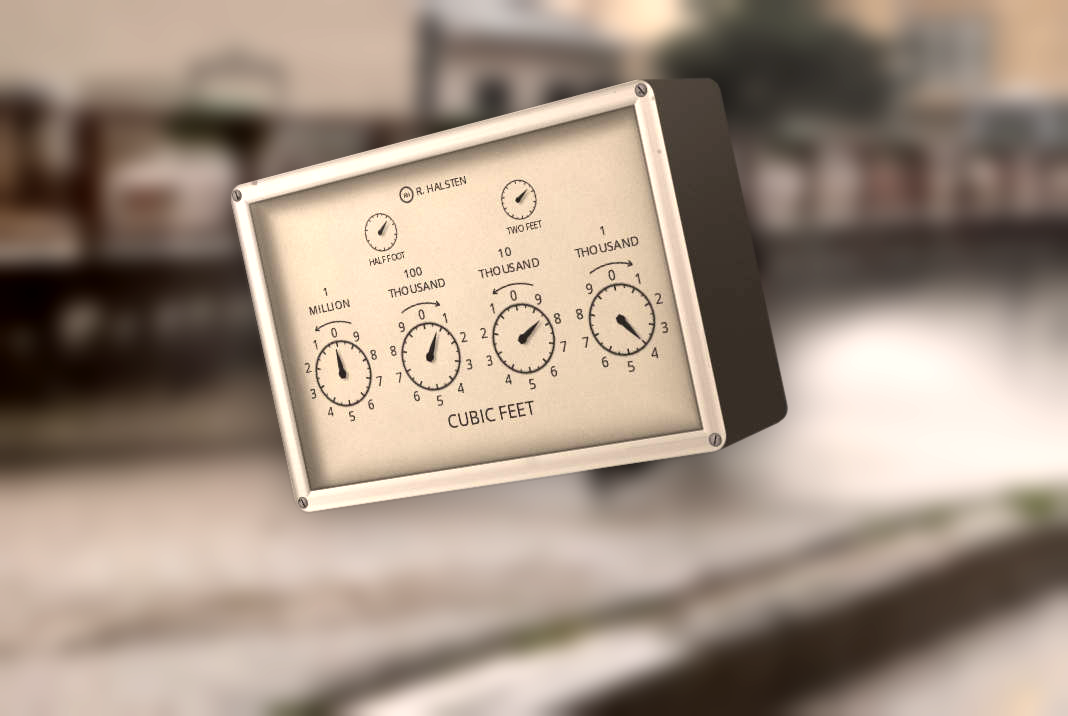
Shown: 8400 ft³
